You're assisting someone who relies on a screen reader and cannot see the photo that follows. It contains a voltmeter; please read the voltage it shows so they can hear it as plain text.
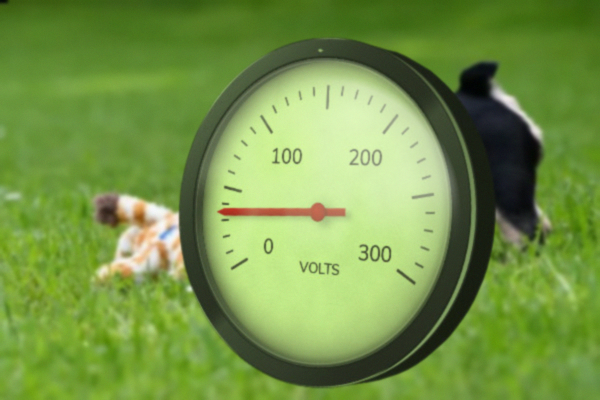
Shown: 35 V
